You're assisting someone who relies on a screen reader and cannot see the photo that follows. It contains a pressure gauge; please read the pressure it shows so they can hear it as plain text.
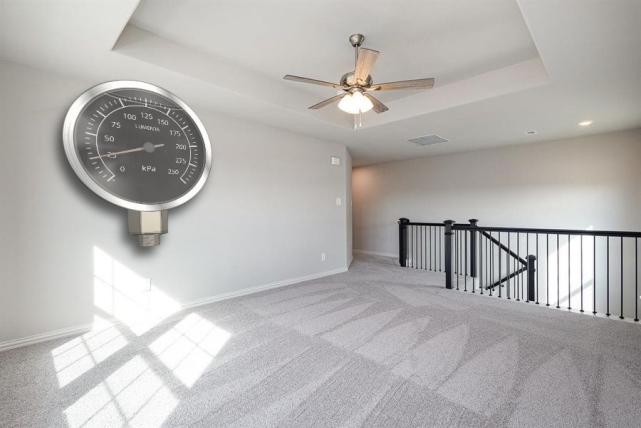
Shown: 25 kPa
